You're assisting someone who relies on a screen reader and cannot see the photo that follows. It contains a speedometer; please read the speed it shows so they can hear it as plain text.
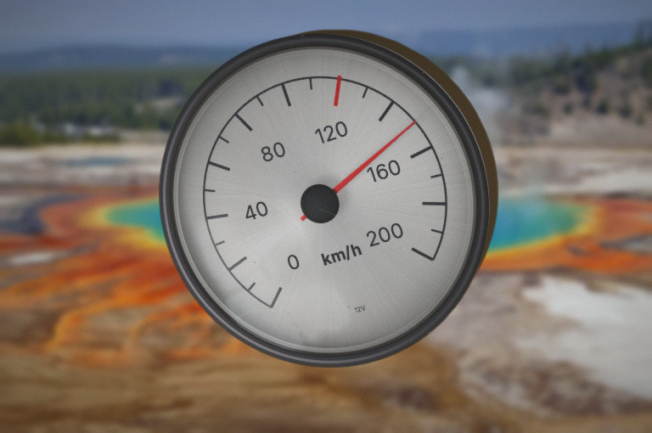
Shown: 150 km/h
